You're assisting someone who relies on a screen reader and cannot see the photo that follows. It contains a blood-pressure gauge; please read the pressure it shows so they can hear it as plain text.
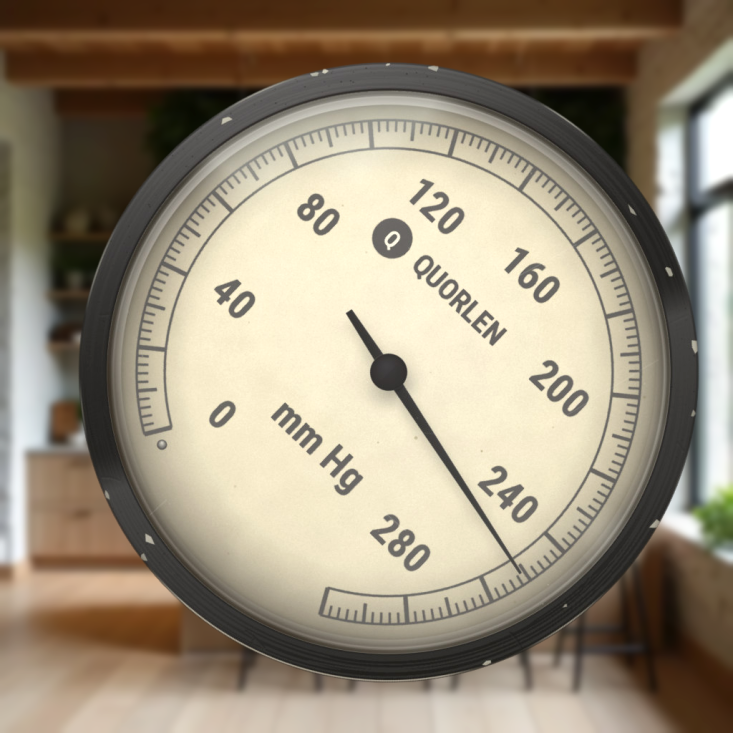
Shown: 251 mmHg
